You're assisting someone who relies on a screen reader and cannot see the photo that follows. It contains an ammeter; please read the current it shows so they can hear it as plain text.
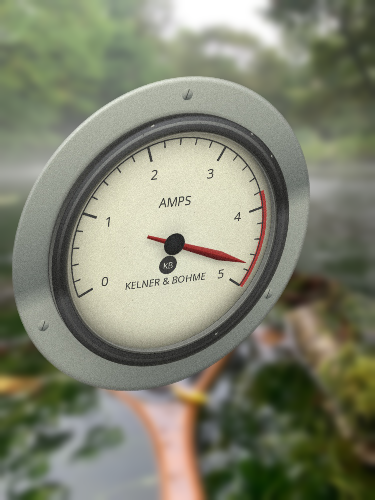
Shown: 4.7 A
